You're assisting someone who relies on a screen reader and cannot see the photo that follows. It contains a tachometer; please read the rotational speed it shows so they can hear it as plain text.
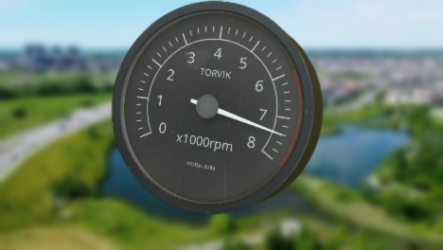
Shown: 7400 rpm
